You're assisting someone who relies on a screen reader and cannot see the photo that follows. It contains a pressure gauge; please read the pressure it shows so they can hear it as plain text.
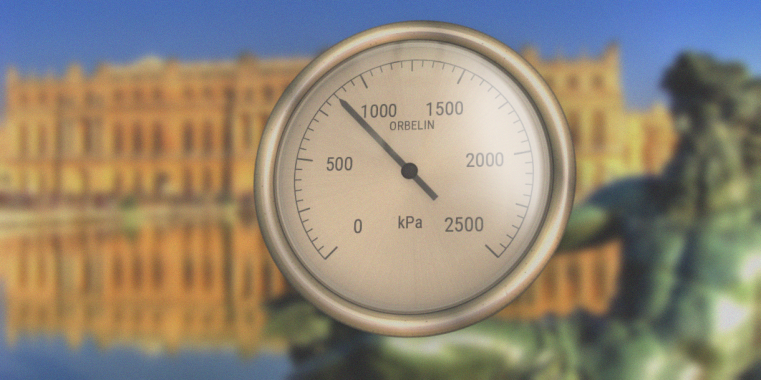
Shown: 850 kPa
